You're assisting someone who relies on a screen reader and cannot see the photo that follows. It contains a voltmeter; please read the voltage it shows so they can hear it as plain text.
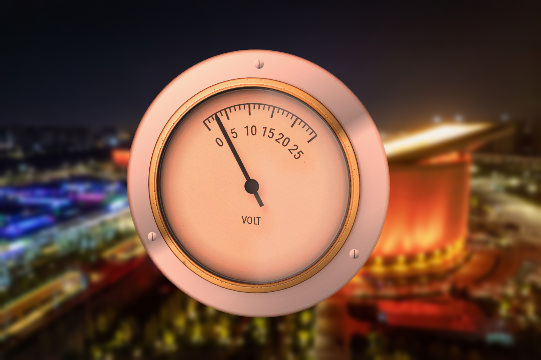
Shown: 3 V
